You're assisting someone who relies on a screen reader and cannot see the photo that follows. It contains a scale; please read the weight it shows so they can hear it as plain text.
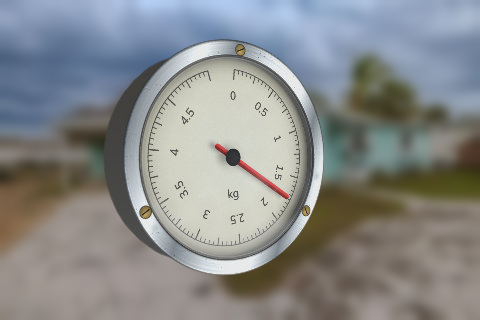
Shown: 1.75 kg
